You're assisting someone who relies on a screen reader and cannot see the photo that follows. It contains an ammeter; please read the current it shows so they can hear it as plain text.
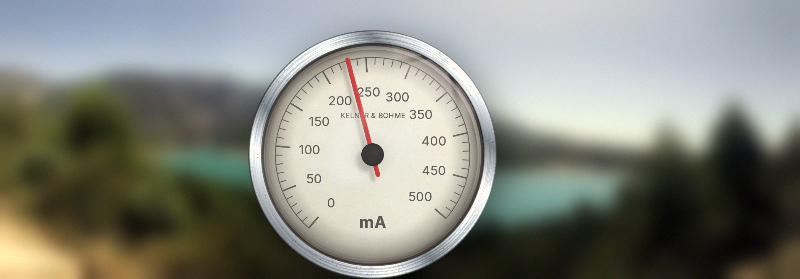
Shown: 230 mA
